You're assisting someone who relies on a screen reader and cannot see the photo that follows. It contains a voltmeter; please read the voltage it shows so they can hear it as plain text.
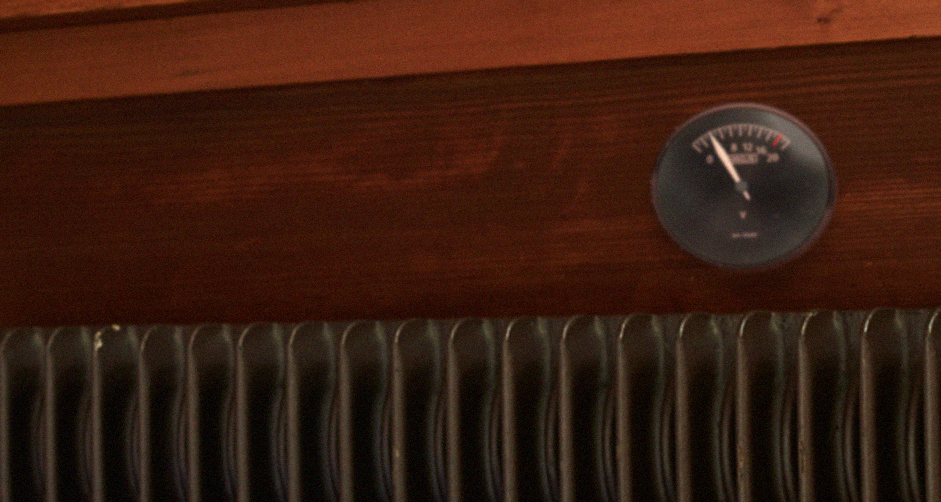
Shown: 4 V
